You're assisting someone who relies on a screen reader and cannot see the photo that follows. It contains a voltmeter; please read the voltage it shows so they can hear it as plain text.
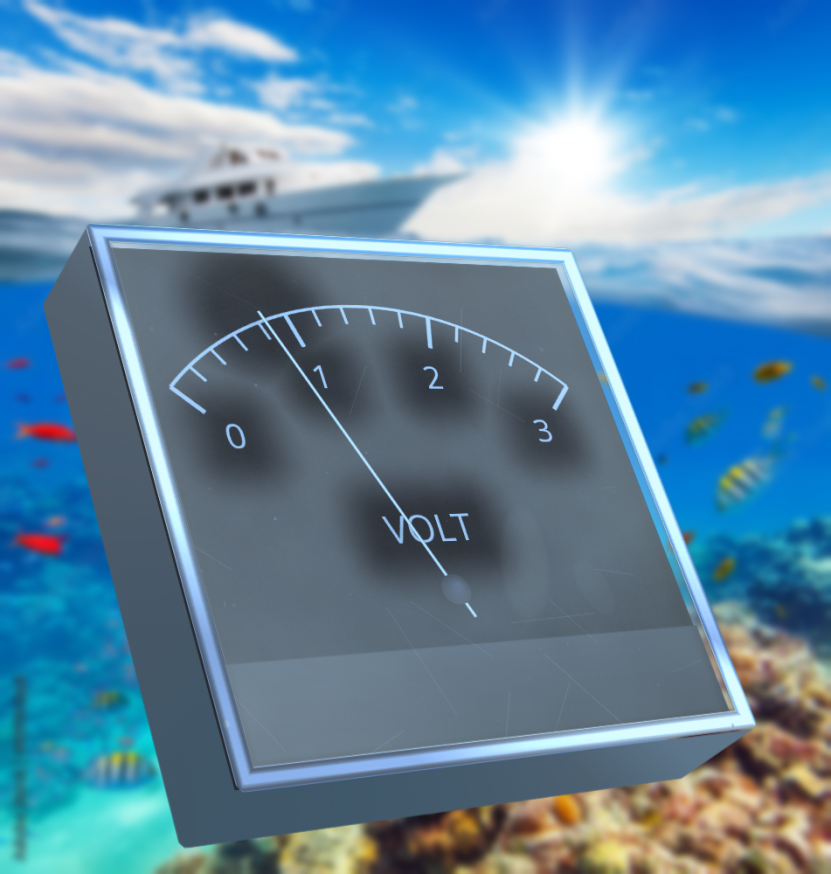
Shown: 0.8 V
